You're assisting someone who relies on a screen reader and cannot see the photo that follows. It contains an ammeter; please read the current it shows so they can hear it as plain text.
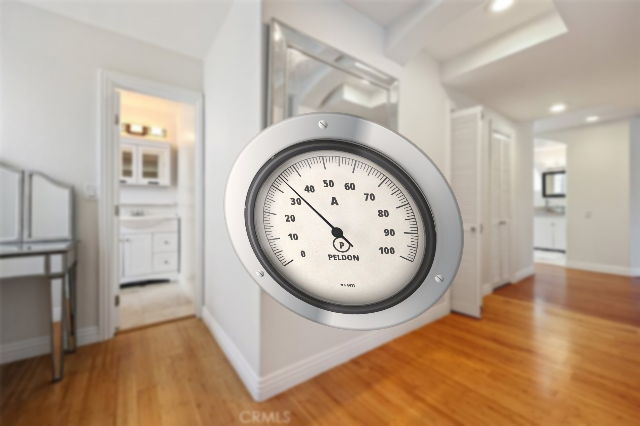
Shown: 35 A
